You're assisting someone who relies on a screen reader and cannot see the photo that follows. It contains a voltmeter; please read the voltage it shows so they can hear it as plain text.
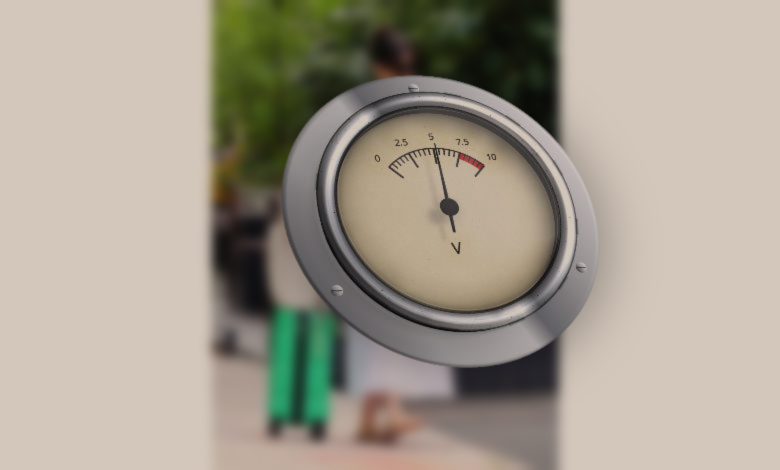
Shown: 5 V
